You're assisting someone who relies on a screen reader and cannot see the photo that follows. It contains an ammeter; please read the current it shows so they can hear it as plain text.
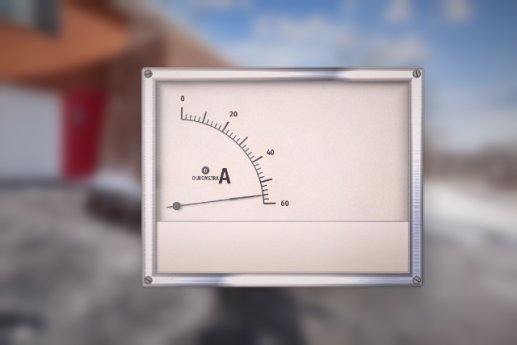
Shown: 56 A
